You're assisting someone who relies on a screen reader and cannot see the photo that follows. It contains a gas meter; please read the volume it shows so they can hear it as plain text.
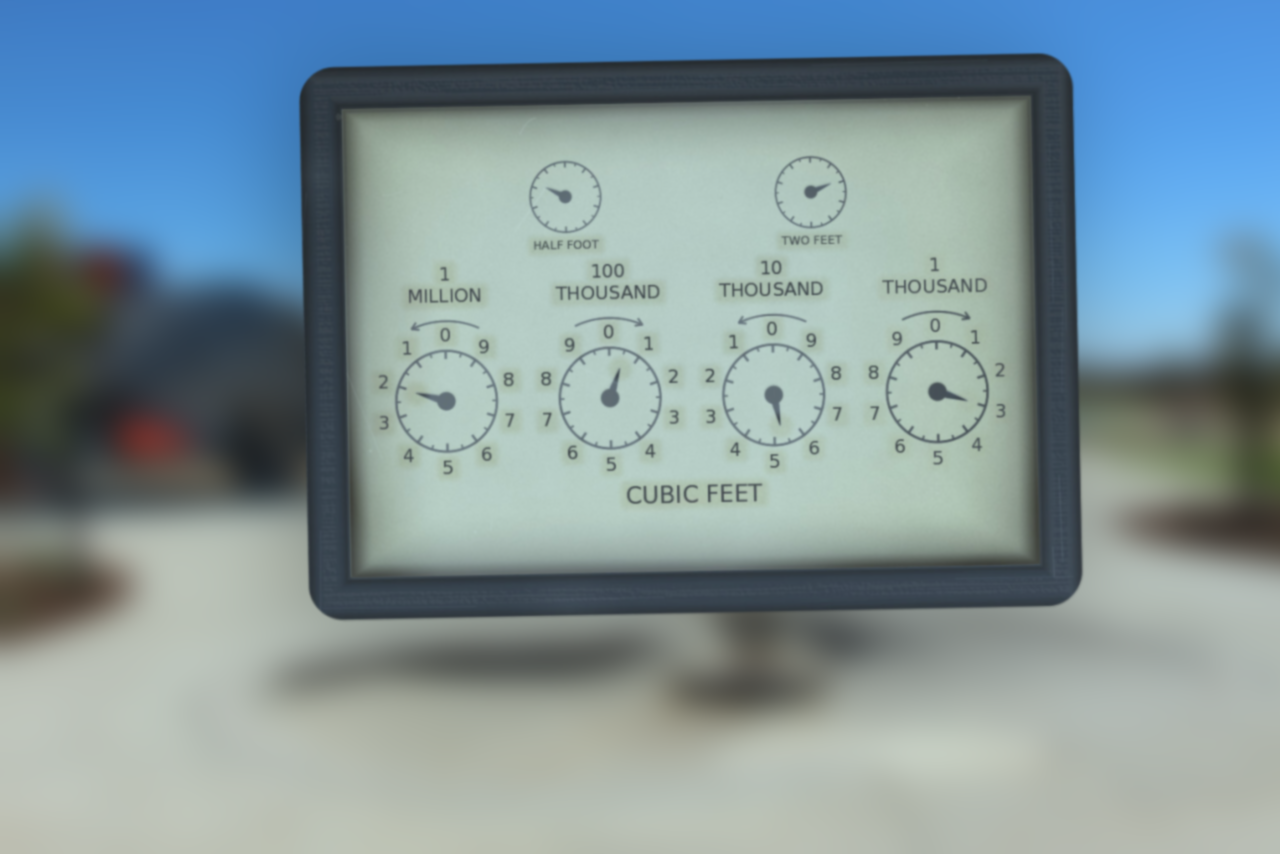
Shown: 205300 ft³
